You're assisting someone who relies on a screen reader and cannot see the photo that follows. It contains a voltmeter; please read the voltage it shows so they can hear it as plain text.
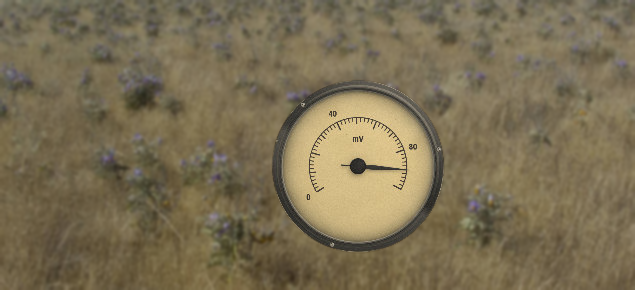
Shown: 90 mV
